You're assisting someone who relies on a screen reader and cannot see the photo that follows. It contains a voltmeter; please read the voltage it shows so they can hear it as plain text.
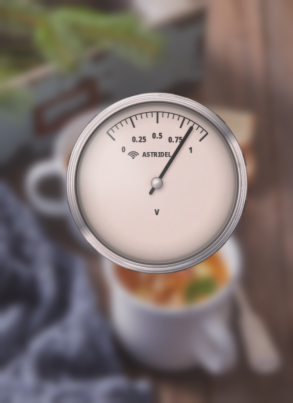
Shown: 0.85 V
